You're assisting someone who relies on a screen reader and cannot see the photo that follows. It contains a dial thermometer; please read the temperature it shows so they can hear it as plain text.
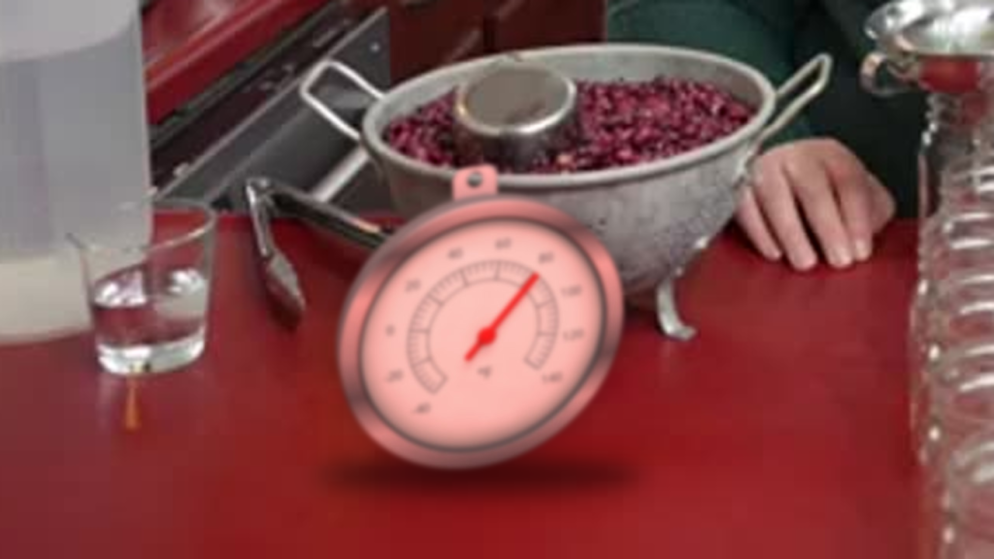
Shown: 80 °F
